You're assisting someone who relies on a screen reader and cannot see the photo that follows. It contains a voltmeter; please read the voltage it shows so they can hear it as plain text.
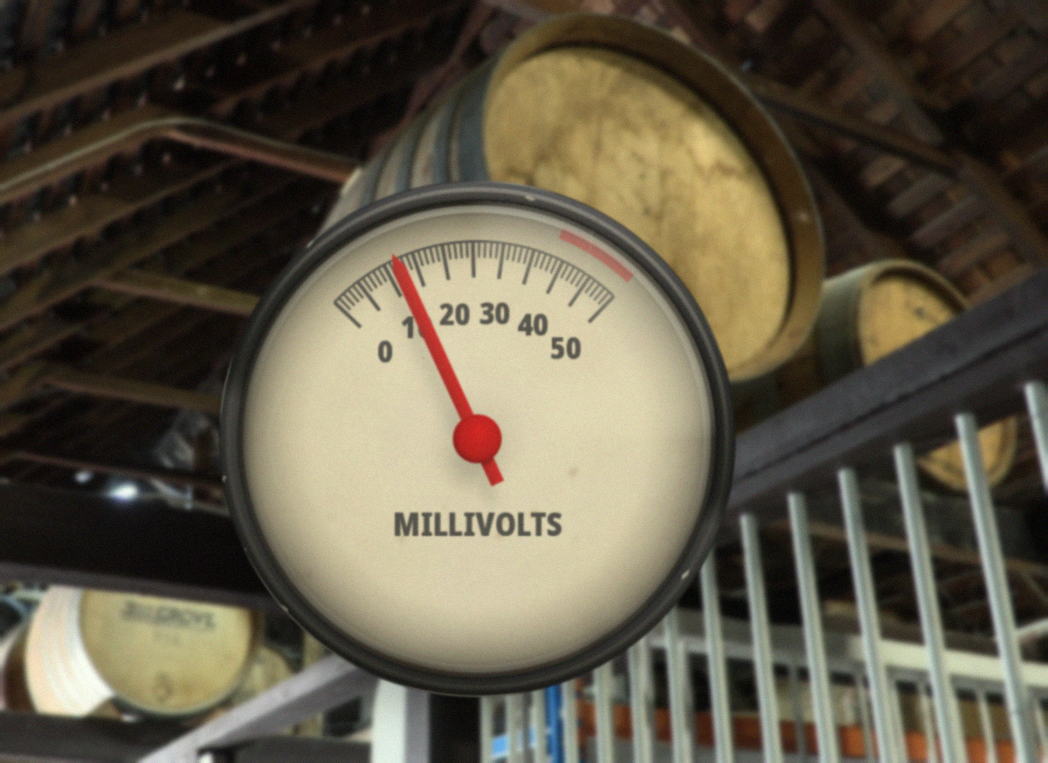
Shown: 12 mV
